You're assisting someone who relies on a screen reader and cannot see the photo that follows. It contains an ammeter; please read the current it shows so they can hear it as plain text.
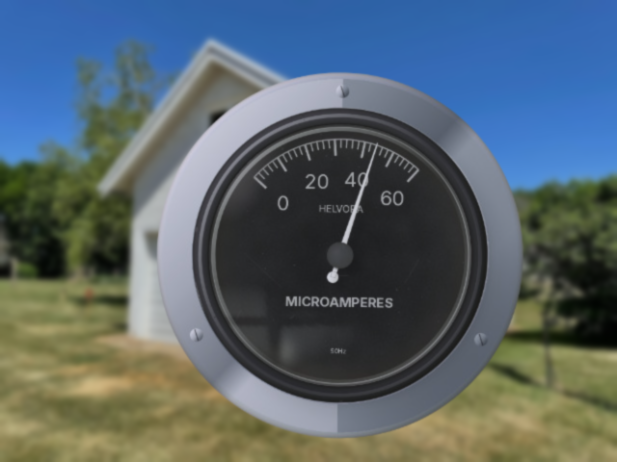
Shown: 44 µA
